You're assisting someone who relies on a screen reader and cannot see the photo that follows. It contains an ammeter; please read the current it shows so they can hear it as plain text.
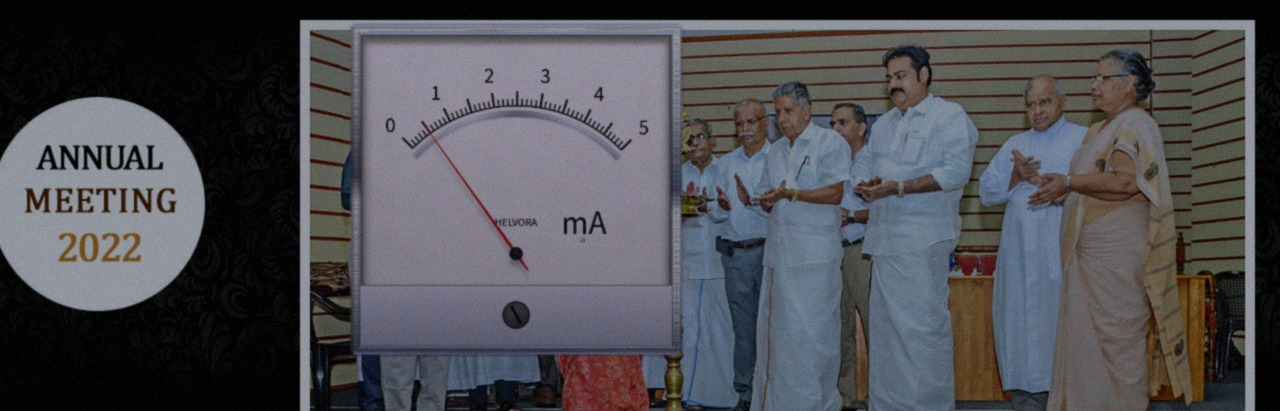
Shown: 0.5 mA
